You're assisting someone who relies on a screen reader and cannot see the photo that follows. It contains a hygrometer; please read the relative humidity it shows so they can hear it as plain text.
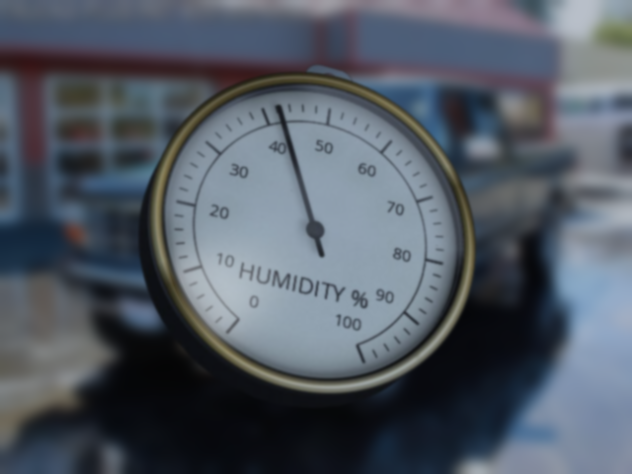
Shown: 42 %
